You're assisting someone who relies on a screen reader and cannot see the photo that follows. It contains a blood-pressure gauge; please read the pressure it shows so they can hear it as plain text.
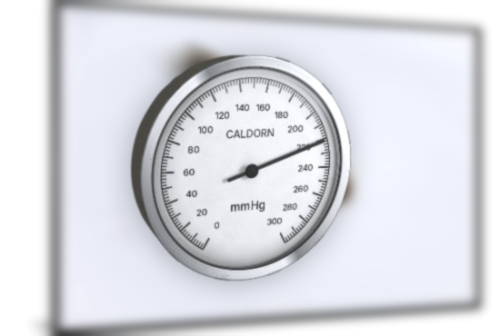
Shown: 220 mmHg
